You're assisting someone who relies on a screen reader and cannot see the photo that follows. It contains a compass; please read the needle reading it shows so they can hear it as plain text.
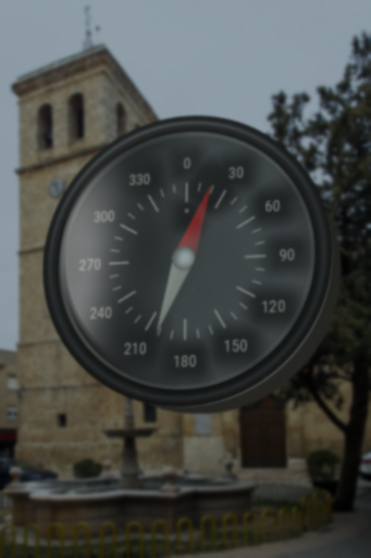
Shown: 20 °
